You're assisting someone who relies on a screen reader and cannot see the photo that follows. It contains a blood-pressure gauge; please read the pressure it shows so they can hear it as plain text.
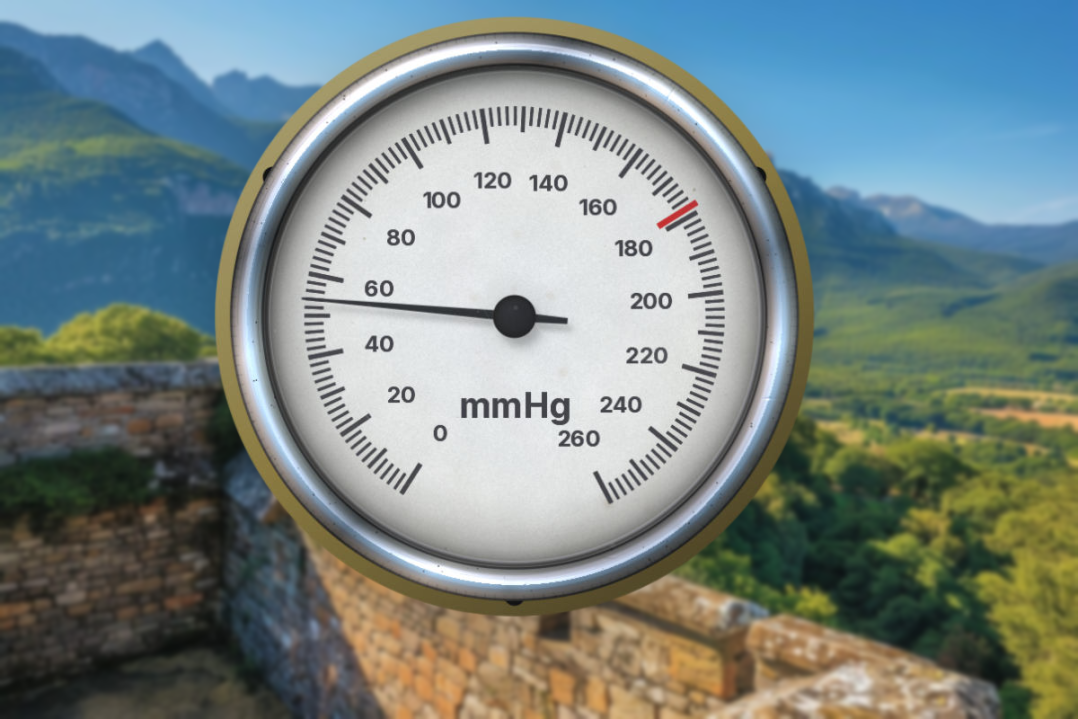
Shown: 54 mmHg
